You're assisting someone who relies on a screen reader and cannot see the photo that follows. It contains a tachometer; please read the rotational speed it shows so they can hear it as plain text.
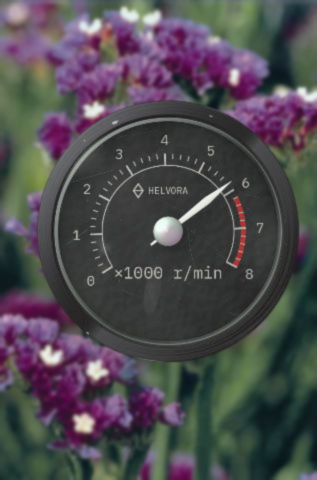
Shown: 5800 rpm
